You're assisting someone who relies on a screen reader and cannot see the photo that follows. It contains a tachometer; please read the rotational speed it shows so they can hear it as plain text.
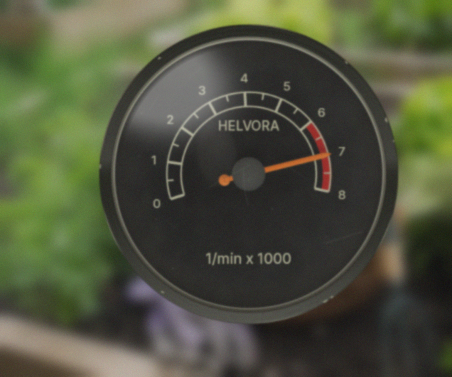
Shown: 7000 rpm
